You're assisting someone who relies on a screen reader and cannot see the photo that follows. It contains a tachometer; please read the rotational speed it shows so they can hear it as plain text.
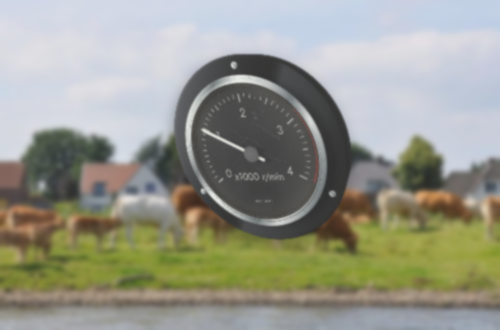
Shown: 1000 rpm
